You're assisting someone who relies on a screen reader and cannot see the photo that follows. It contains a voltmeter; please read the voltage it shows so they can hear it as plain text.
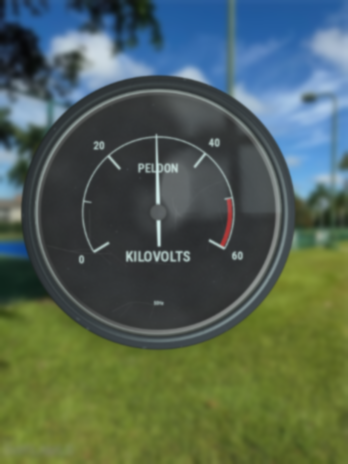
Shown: 30 kV
